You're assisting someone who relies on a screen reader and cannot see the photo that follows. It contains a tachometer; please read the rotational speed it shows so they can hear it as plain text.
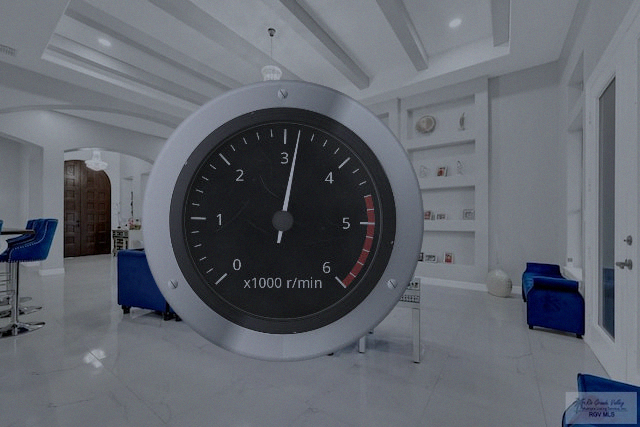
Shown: 3200 rpm
